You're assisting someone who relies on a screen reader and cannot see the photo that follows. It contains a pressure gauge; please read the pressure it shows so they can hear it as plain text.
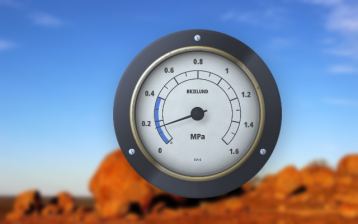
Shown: 0.15 MPa
